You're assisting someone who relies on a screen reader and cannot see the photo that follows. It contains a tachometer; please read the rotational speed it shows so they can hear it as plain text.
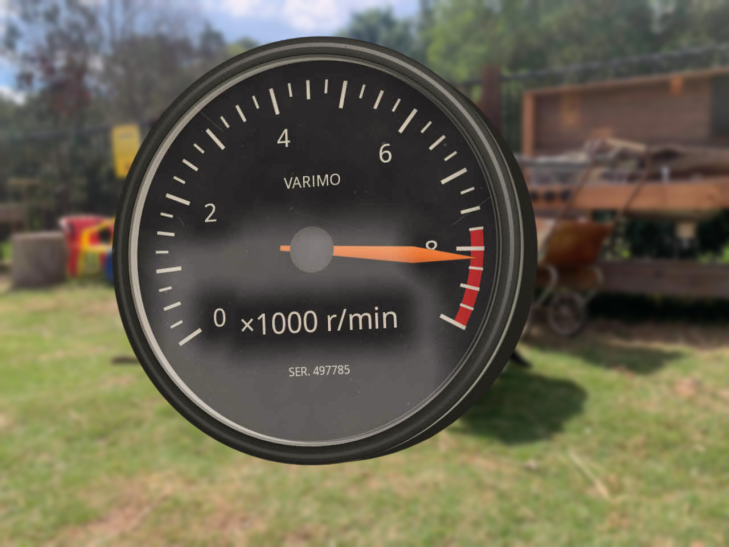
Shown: 8125 rpm
